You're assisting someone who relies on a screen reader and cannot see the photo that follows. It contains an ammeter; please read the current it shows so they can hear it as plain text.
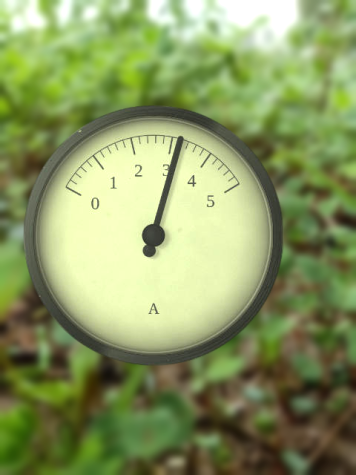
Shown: 3.2 A
